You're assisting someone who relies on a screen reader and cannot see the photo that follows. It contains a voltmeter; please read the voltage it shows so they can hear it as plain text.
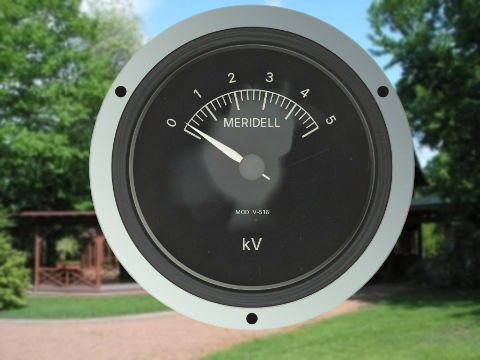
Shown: 0.2 kV
